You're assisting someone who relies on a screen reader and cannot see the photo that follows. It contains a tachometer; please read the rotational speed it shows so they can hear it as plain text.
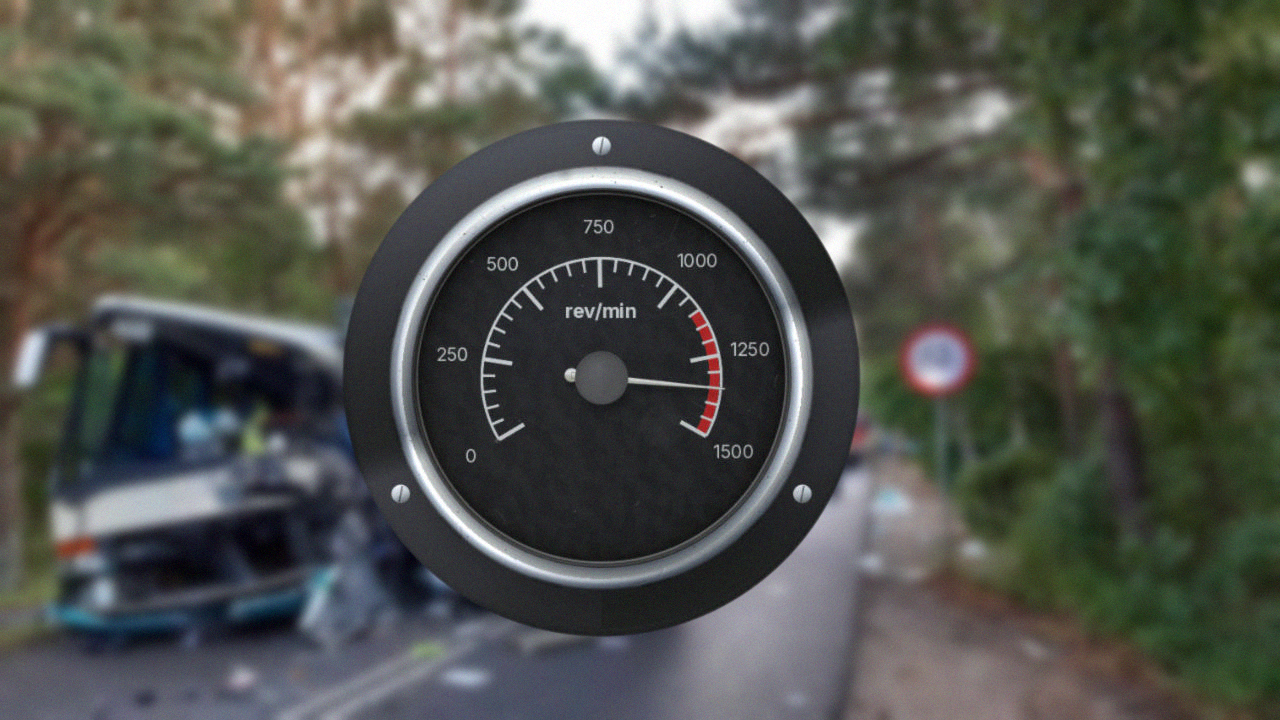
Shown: 1350 rpm
